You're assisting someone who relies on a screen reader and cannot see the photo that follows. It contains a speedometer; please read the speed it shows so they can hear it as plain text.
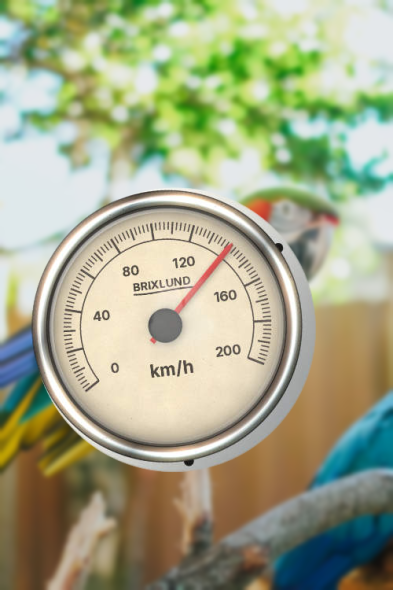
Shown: 140 km/h
